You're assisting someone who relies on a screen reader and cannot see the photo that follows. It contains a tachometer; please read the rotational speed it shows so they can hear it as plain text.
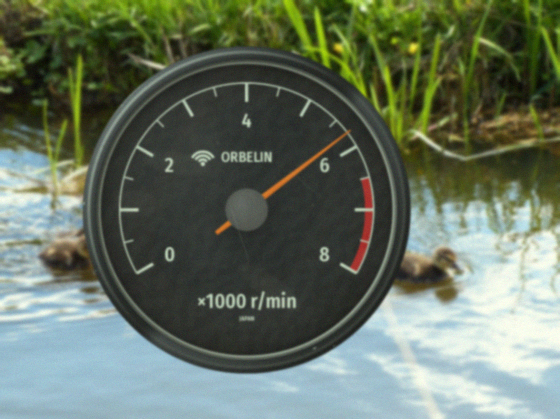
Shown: 5750 rpm
